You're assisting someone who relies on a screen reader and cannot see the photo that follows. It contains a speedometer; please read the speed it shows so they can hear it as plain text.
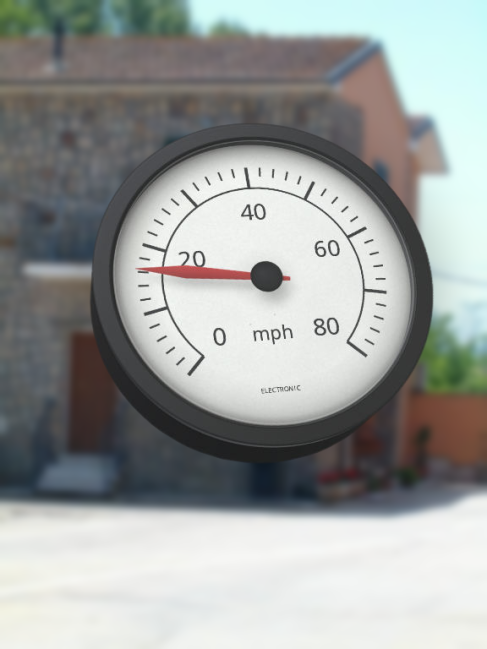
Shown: 16 mph
